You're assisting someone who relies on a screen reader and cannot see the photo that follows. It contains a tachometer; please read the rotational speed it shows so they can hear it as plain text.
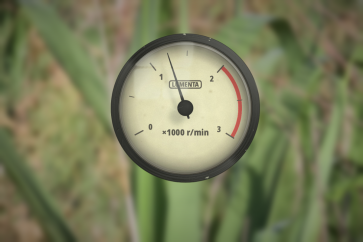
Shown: 1250 rpm
